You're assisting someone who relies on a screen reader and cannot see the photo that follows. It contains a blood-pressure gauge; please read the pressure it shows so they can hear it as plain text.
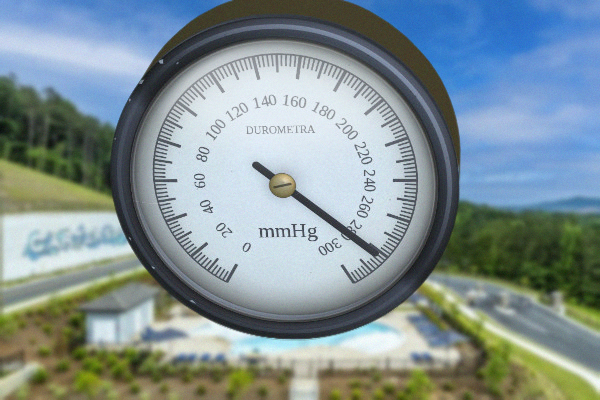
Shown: 280 mmHg
